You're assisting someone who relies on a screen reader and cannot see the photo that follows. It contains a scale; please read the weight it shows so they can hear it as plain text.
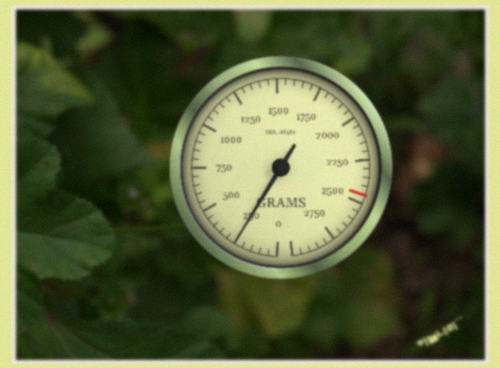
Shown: 250 g
